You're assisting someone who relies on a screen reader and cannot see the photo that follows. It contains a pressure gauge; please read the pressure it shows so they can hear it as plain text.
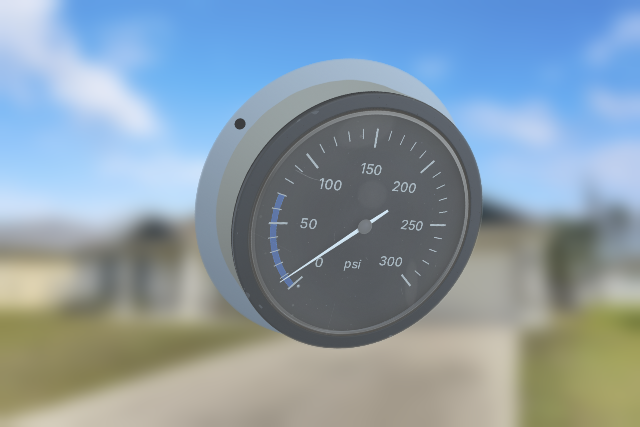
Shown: 10 psi
